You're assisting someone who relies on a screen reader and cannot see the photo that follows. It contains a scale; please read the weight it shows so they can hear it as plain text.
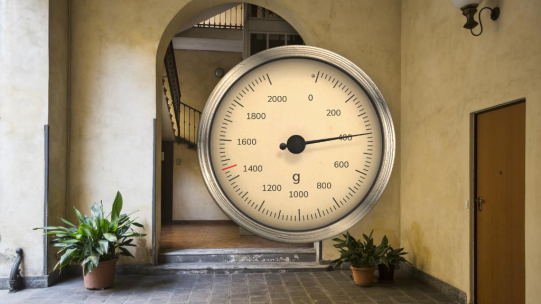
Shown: 400 g
